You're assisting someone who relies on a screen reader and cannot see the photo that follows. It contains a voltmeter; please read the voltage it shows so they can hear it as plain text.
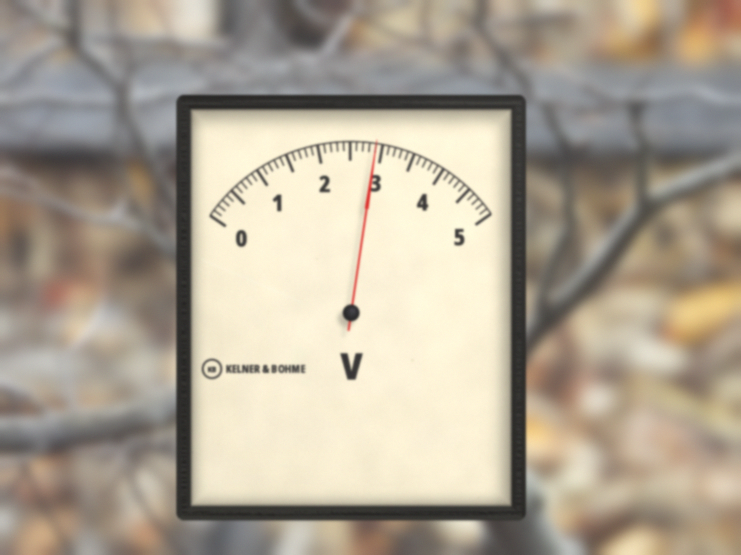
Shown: 2.9 V
